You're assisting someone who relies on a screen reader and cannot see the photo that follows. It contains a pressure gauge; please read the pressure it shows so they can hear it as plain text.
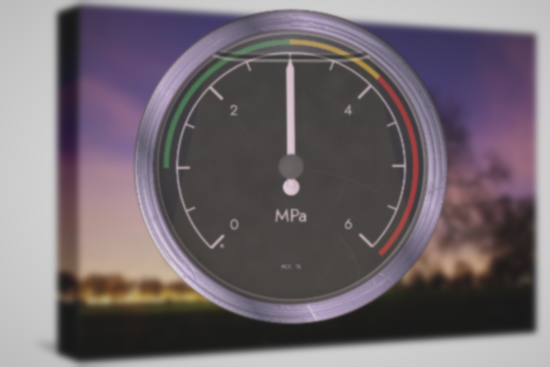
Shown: 3 MPa
